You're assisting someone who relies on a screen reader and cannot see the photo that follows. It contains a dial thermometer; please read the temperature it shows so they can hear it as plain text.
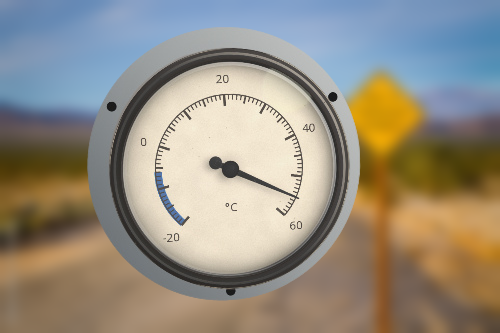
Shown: 55 °C
